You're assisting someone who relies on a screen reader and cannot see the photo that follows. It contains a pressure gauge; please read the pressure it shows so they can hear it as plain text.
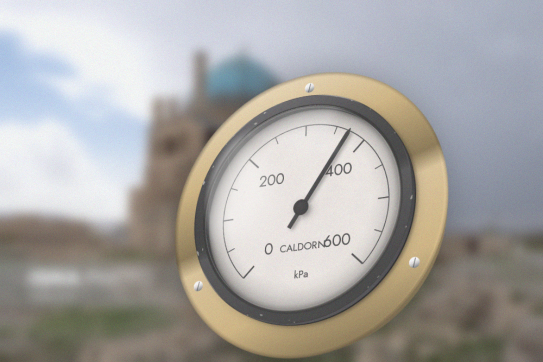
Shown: 375 kPa
